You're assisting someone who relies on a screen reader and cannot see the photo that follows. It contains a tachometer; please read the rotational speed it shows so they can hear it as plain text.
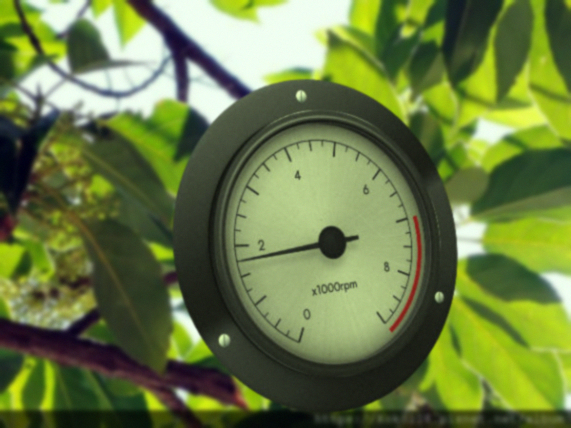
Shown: 1750 rpm
